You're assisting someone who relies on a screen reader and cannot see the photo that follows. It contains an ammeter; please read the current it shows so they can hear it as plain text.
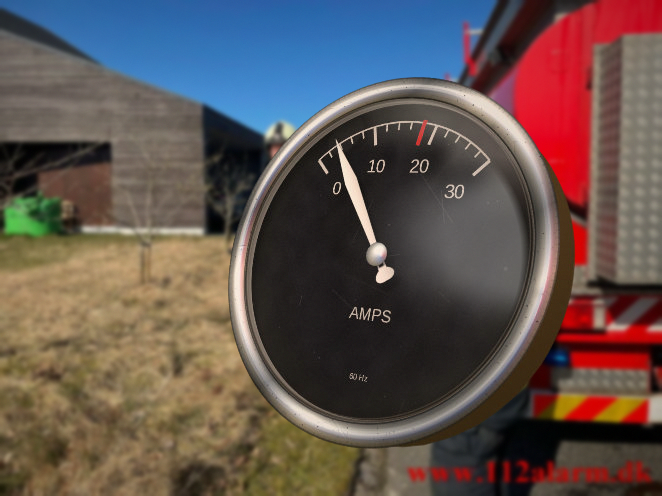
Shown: 4 A
